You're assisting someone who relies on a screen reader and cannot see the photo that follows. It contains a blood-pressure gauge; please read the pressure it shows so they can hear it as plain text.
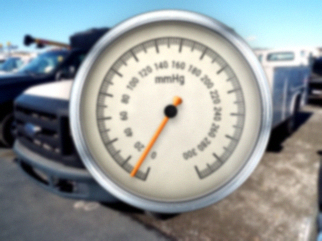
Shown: 10 mmHg
